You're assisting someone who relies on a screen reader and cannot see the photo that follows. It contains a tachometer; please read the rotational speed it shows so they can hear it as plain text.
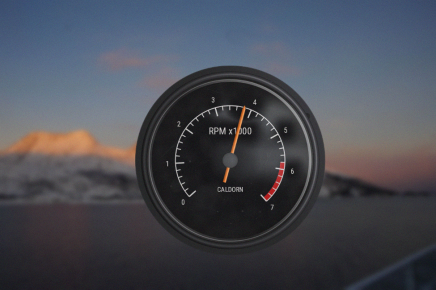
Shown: 3800 rpm
